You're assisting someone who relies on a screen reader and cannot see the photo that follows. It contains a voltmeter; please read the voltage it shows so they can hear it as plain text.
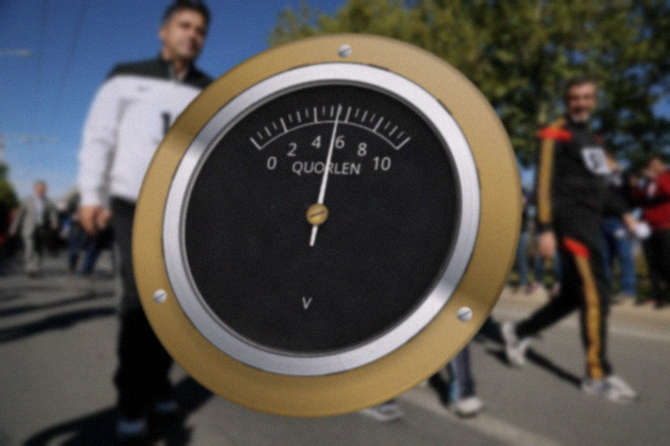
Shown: 5.5 V
